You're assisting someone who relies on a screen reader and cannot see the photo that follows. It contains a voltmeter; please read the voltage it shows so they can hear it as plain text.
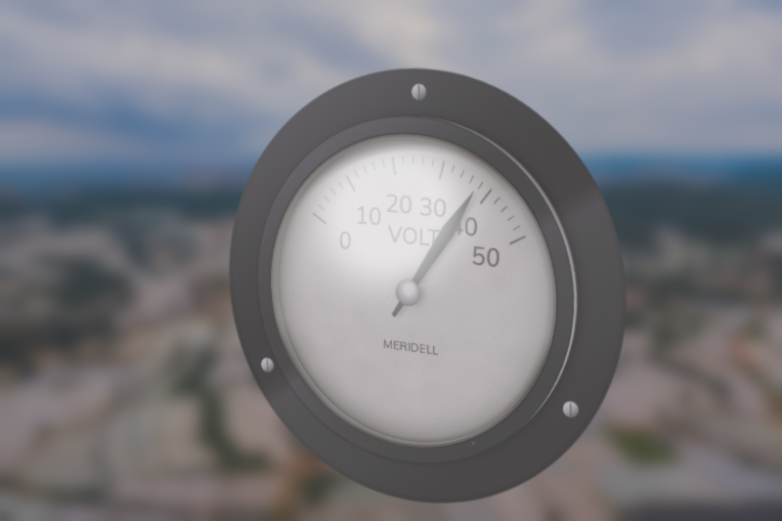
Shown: 38 V
